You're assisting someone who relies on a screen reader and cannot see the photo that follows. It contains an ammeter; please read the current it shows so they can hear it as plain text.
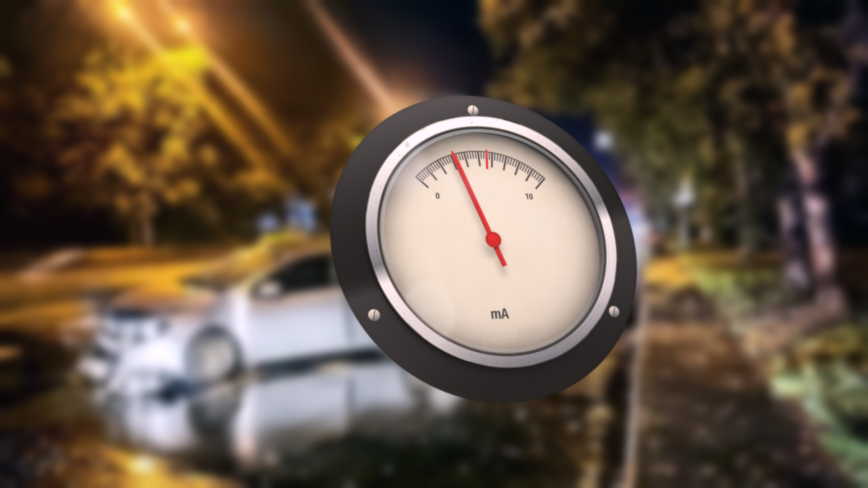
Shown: 3 mA
